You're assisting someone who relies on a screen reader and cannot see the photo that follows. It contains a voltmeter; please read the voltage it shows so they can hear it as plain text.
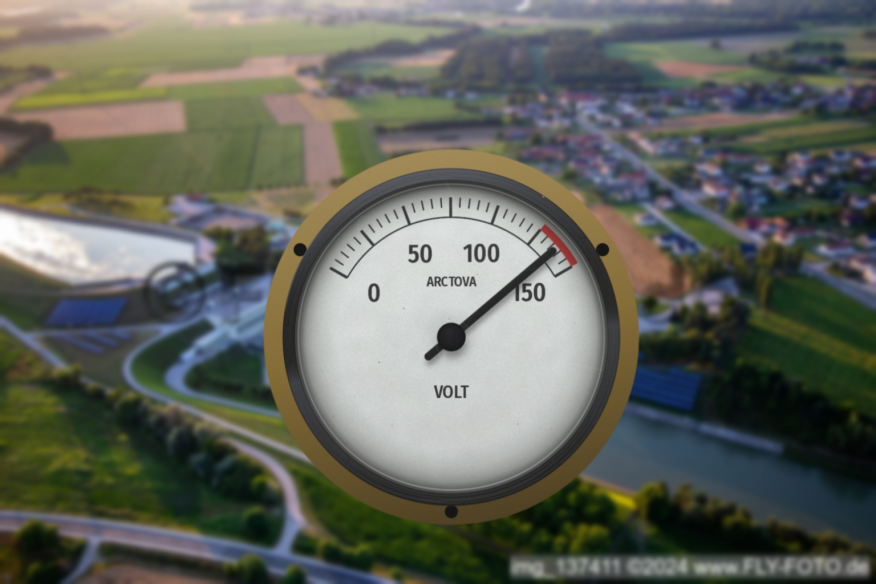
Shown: 137.5 V
